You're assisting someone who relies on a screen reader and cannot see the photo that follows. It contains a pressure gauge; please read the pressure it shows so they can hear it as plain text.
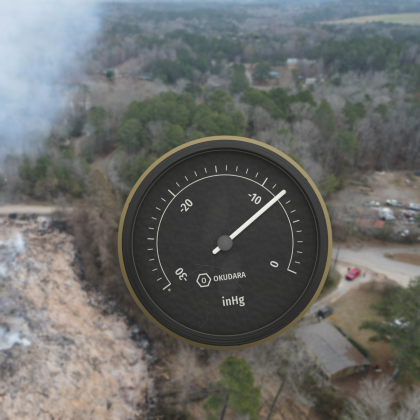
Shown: -8 inHg
